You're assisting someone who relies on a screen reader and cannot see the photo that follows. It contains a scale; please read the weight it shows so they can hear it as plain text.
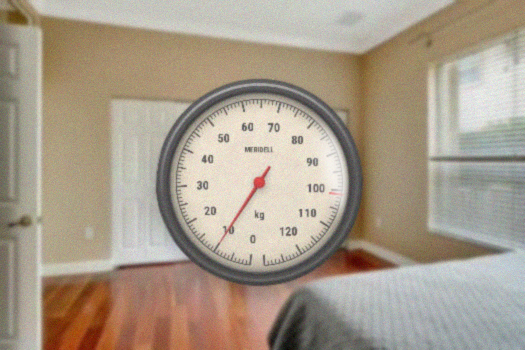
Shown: 10 kg
